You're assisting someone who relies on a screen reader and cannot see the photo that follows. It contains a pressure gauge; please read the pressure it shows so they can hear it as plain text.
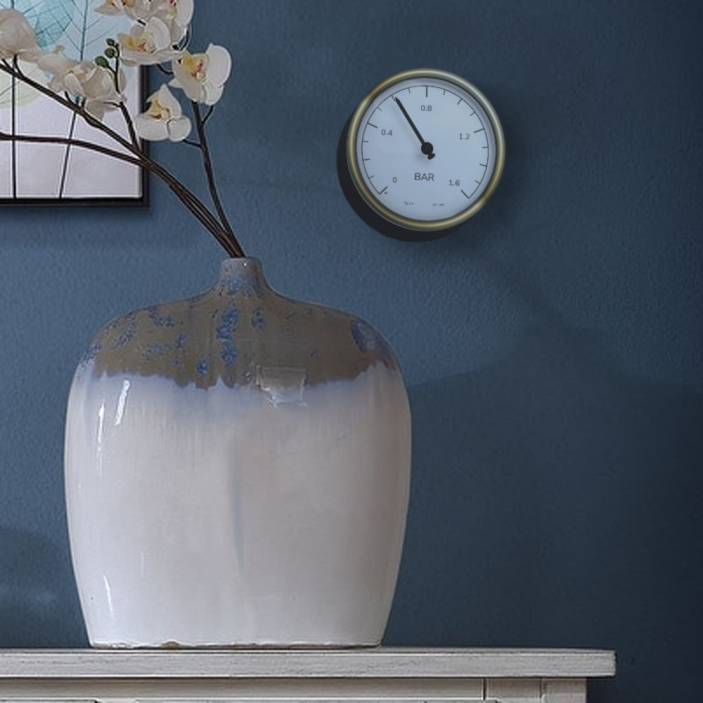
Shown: 0.6 bar
